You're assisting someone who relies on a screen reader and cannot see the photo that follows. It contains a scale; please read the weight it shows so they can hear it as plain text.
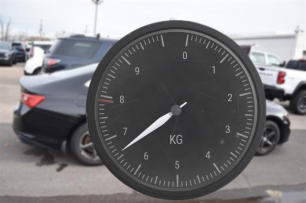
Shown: 6.6 kg
